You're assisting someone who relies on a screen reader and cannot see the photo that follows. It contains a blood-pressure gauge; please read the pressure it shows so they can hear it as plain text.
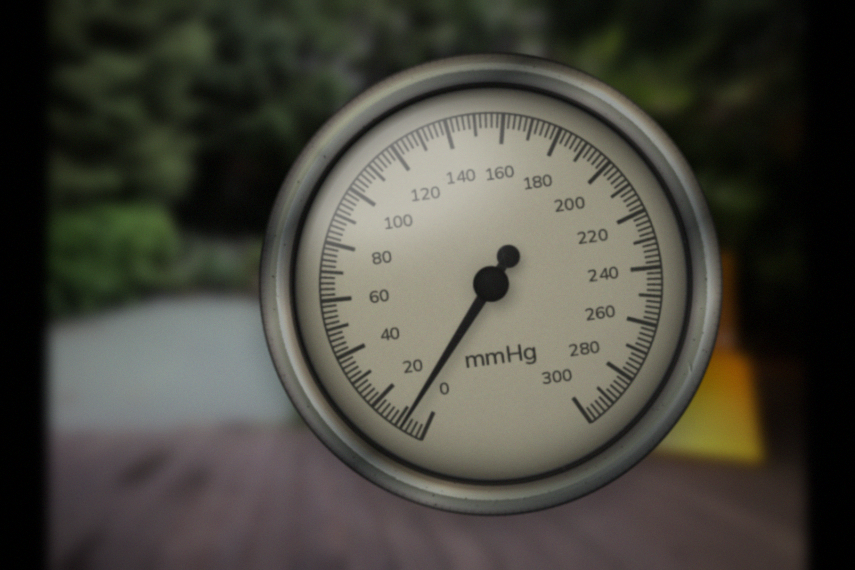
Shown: 8 mmHg
